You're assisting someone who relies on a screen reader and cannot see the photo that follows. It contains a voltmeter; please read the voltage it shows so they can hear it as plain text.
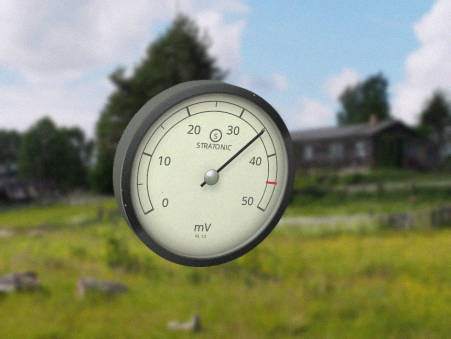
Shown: 35 mV
